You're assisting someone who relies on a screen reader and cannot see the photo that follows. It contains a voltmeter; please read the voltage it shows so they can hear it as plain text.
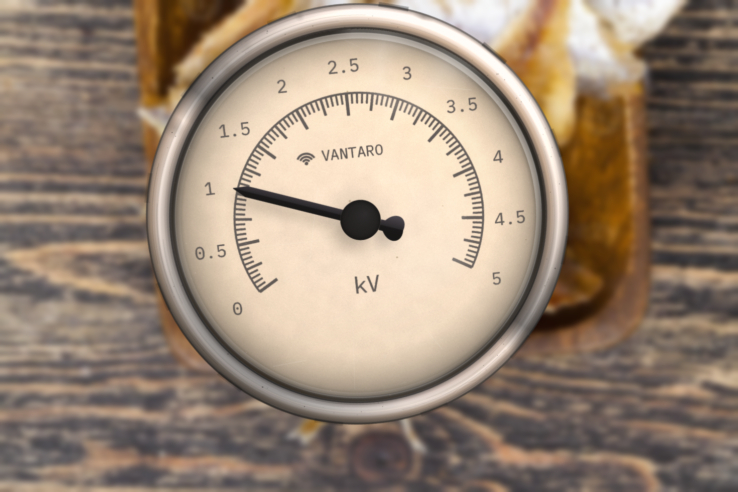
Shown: 1.05 kV
